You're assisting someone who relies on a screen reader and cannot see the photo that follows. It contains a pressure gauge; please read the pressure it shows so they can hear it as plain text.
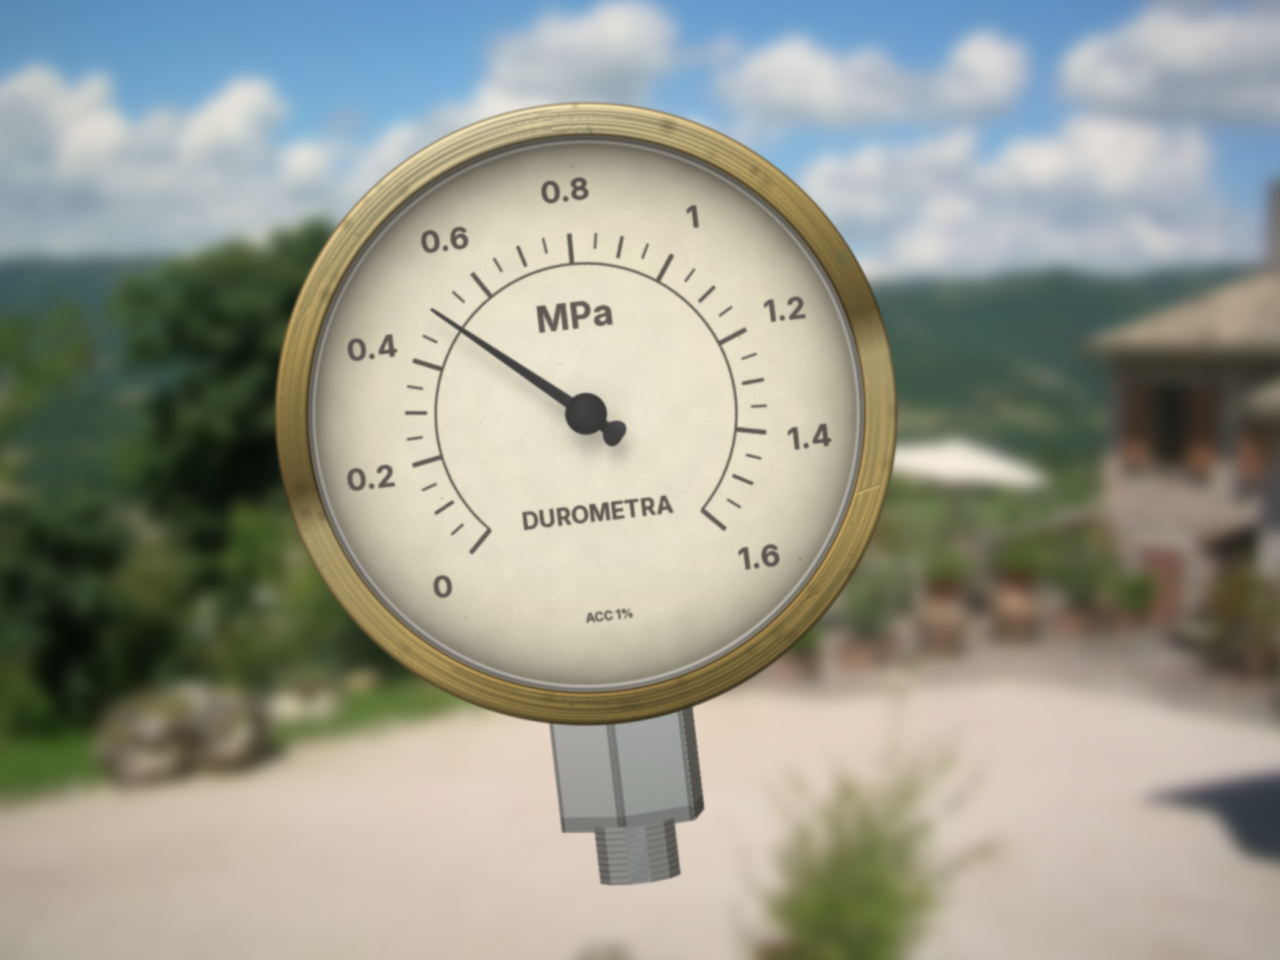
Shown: 0.5 MPa
